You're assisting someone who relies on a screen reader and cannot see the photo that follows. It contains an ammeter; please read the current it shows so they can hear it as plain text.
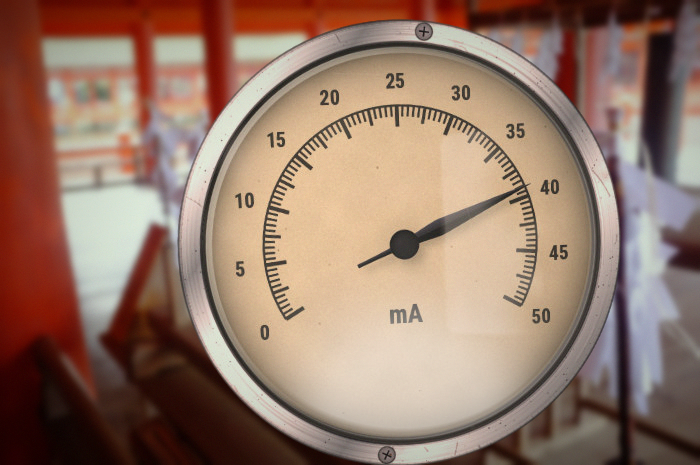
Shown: 39 mA
